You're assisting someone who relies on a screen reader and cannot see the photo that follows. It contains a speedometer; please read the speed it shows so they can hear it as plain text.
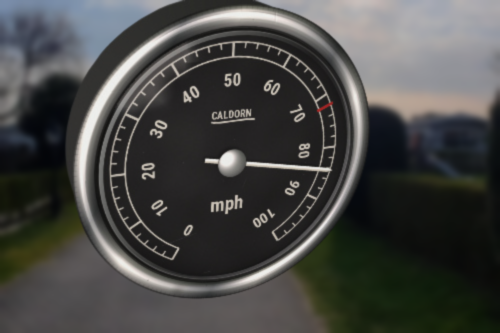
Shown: 84 mph
